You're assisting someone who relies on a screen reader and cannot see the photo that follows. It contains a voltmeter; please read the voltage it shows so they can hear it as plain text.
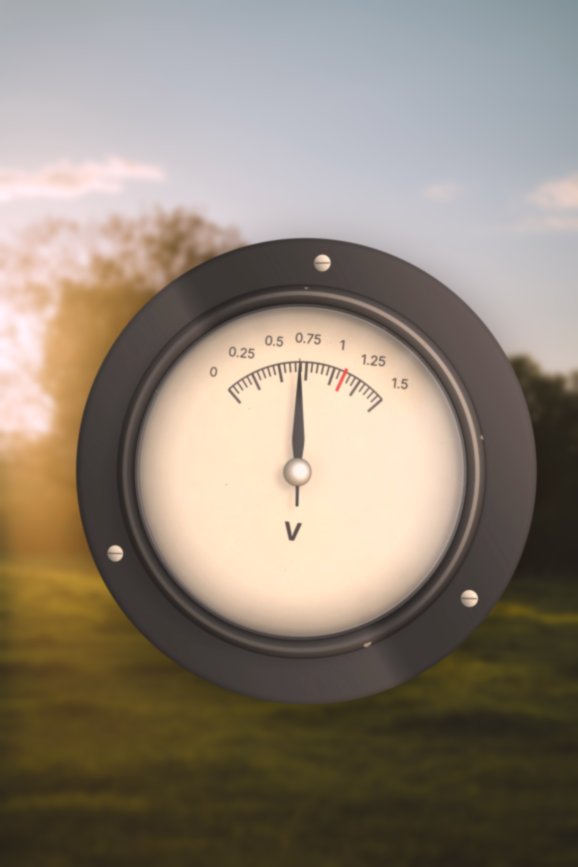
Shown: 0.7 V
